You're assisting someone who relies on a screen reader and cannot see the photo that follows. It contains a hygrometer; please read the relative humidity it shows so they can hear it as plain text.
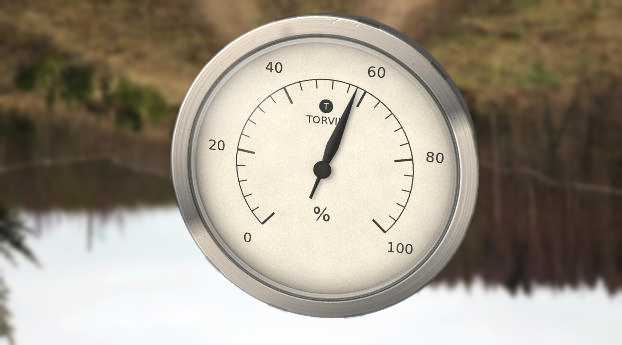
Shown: 58 %
